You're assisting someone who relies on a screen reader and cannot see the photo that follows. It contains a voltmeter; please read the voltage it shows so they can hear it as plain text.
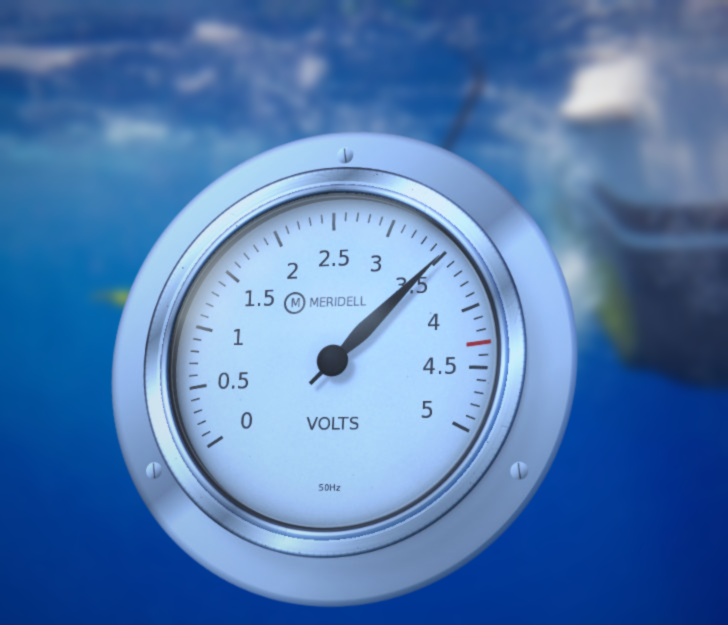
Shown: 3.5 V
